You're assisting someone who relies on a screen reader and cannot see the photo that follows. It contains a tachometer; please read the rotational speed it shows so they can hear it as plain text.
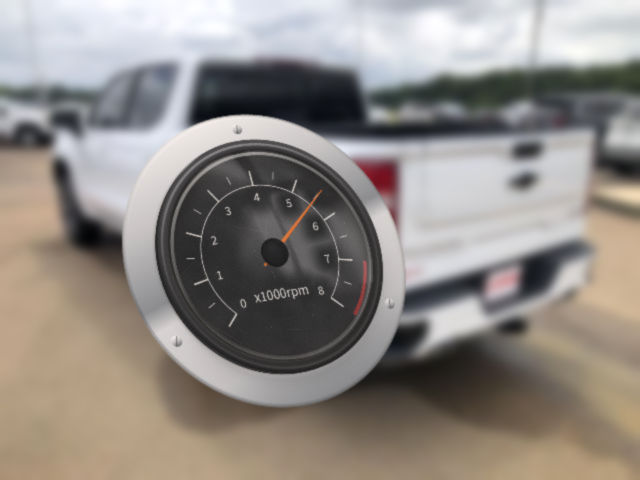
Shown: 5500 rpm
